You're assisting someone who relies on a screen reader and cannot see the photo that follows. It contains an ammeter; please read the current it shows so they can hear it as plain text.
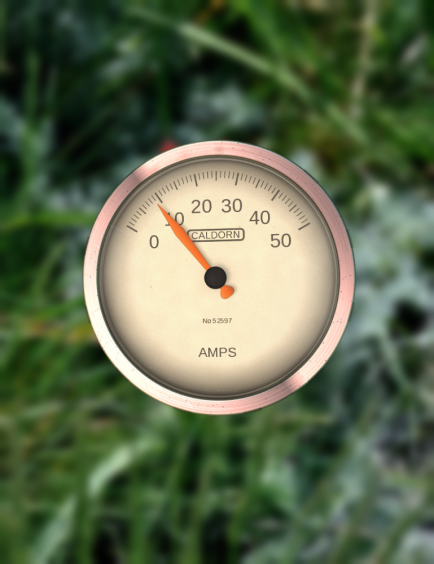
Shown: 9 A
